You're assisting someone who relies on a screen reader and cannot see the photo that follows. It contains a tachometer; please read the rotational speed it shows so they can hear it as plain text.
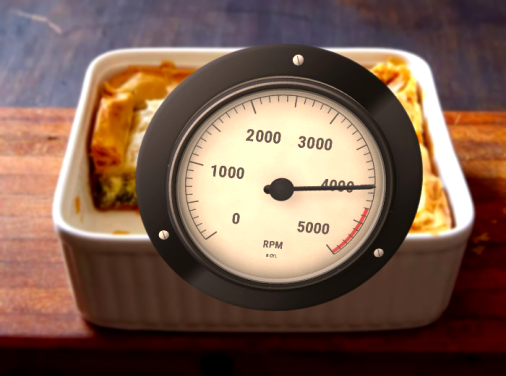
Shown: 4000 rpm
